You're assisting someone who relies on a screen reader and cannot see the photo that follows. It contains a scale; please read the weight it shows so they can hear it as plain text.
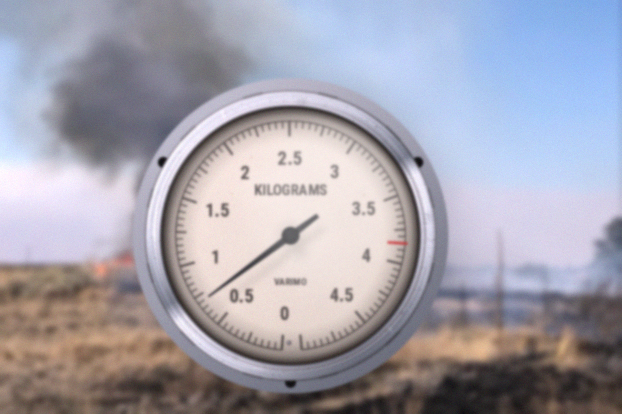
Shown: 0.7 kg
